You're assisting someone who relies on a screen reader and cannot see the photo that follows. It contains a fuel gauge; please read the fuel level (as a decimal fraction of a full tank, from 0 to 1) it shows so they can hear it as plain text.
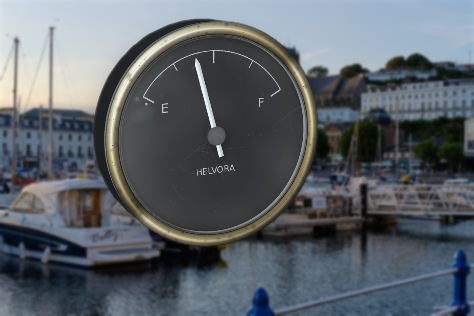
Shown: 0.375
